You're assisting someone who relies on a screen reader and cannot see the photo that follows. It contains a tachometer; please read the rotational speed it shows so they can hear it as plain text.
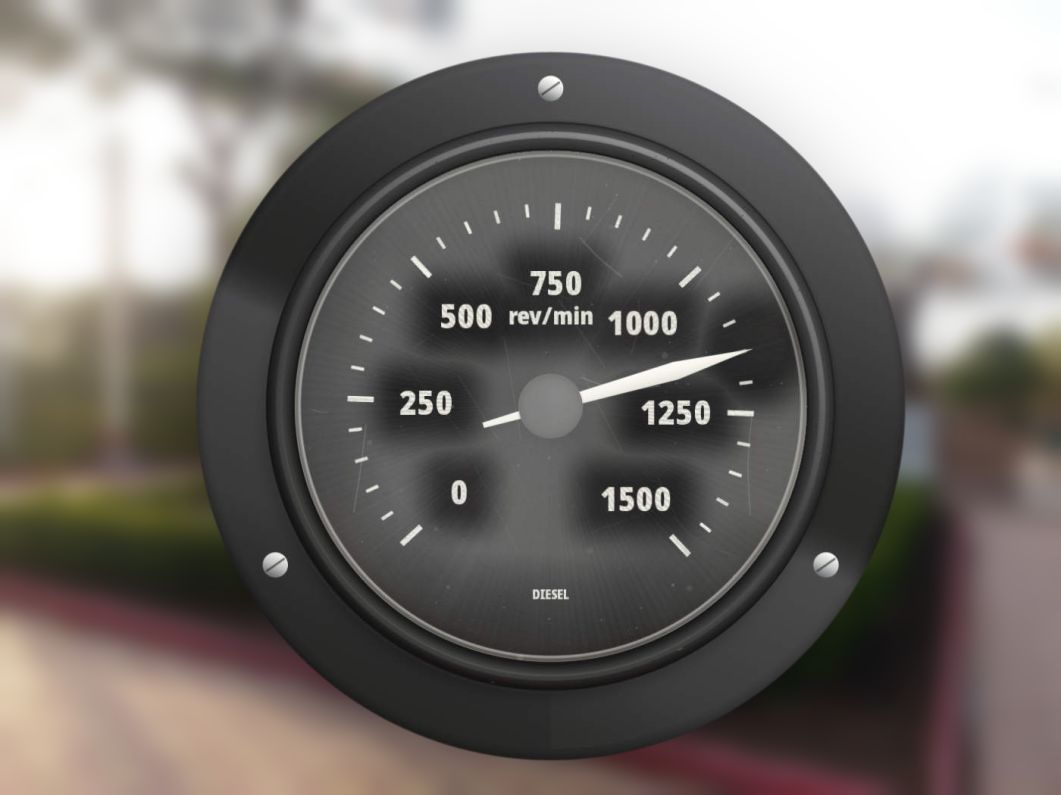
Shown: 1150 rpm
